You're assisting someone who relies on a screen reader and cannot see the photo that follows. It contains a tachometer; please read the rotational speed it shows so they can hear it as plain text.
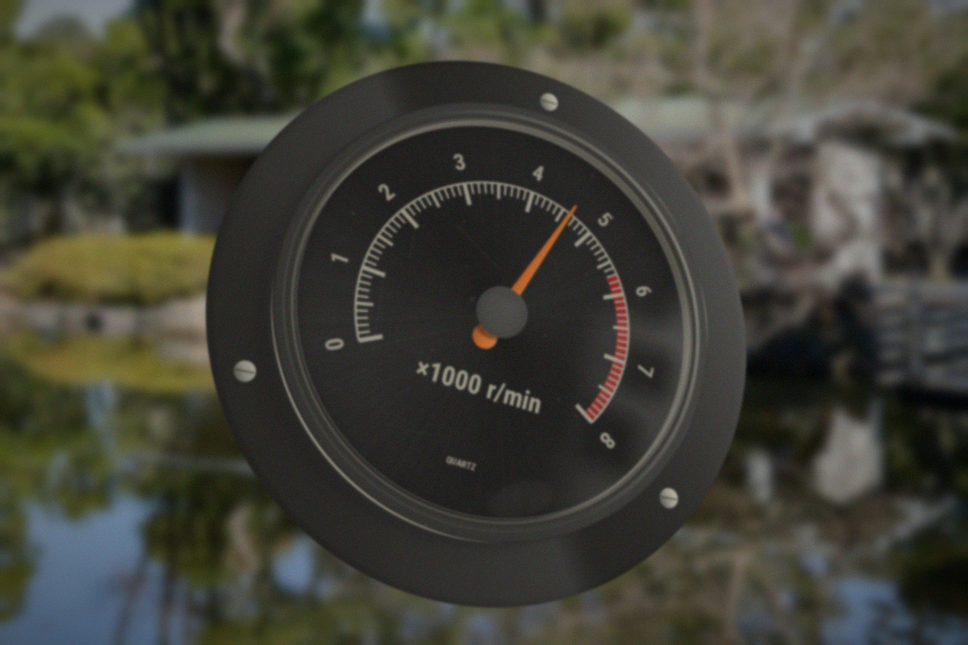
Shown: 4600 rpm
